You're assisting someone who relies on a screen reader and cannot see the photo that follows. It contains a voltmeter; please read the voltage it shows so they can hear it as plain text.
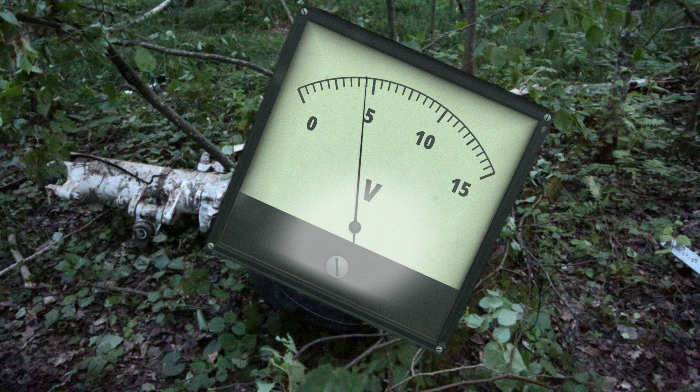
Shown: 4.5 V
